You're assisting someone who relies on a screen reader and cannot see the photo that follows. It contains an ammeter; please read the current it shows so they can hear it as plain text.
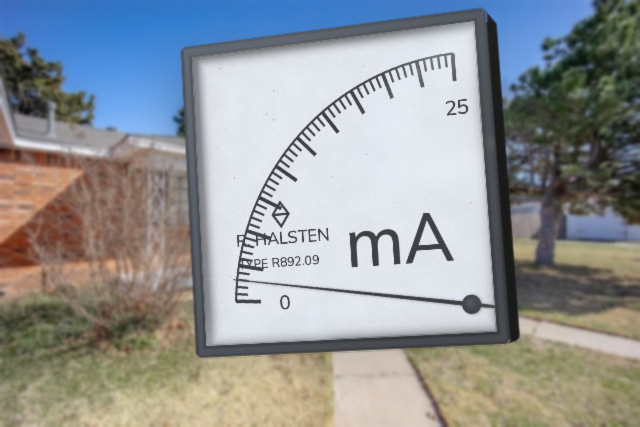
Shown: 1.5 mA
